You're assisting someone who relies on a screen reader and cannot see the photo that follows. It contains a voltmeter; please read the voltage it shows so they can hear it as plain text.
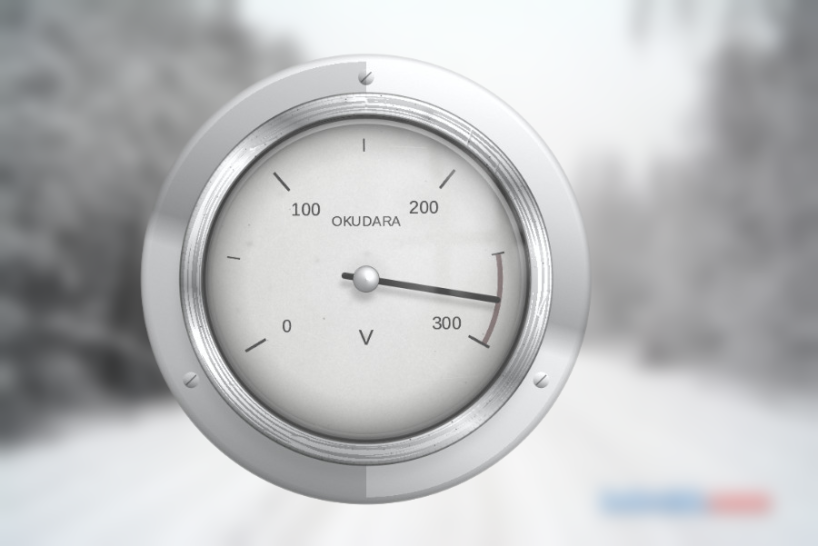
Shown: 275 V
